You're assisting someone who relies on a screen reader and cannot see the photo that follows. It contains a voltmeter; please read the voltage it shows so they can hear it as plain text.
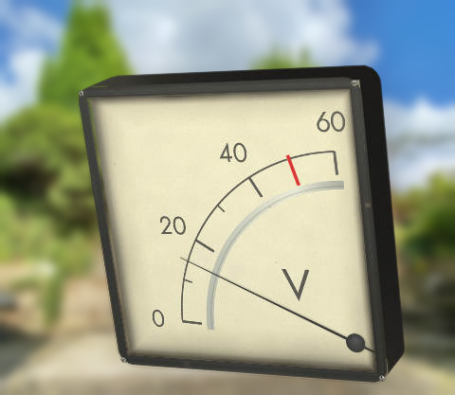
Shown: 15 V
